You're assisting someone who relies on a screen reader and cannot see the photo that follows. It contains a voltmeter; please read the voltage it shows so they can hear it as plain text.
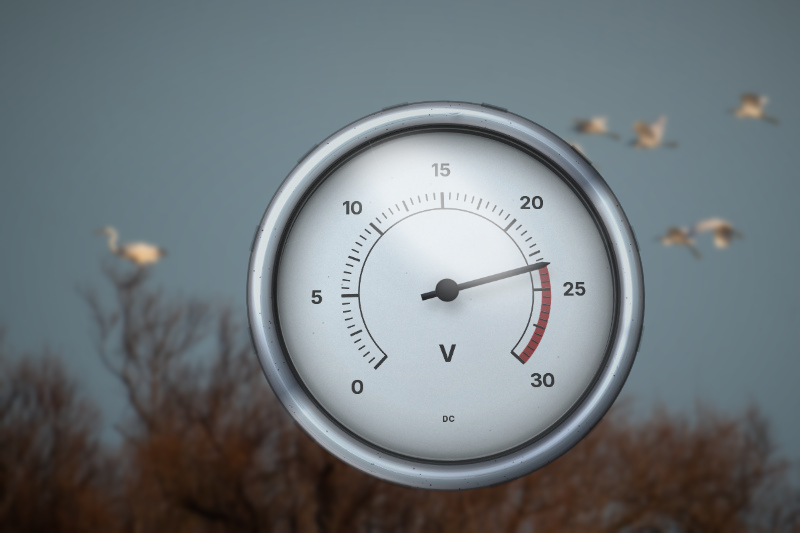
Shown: 23.5 V
